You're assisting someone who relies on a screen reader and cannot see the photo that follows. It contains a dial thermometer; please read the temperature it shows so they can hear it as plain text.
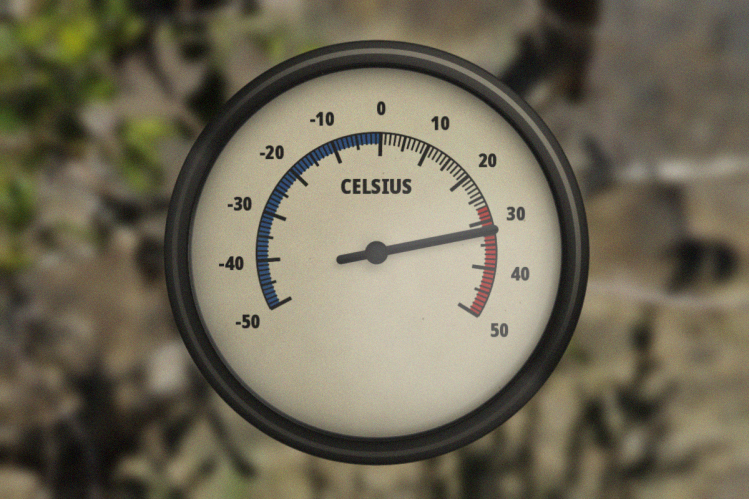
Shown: 32 °C
